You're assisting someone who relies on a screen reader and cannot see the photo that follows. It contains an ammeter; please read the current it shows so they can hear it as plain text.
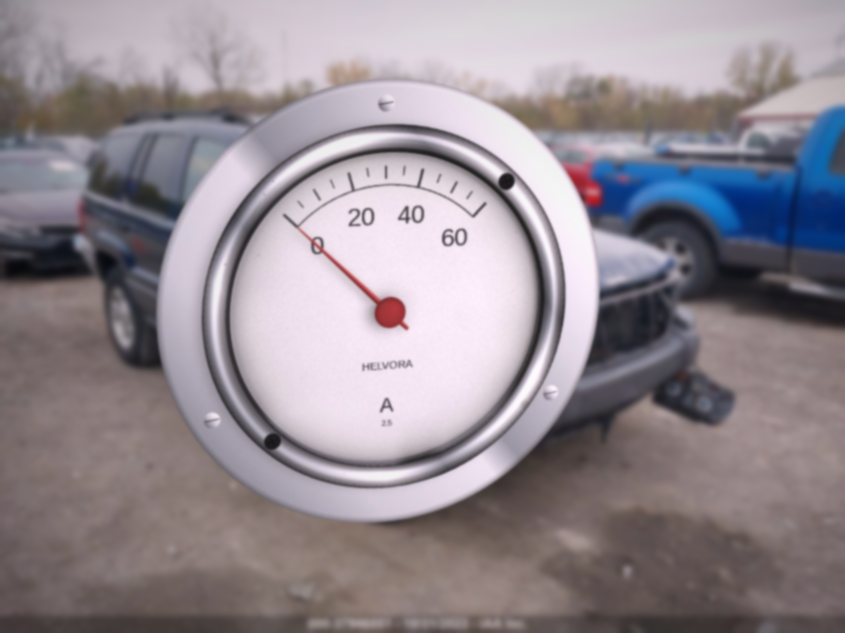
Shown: 0 A
